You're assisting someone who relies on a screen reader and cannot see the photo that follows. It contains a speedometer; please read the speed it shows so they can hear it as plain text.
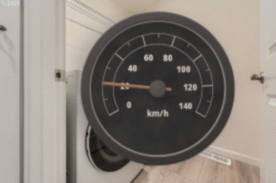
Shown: 20 km/h
